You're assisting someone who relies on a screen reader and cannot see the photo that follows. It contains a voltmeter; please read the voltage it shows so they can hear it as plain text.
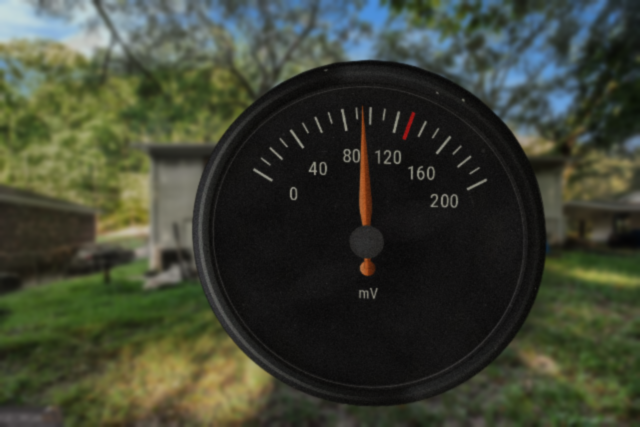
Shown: 95 mV
